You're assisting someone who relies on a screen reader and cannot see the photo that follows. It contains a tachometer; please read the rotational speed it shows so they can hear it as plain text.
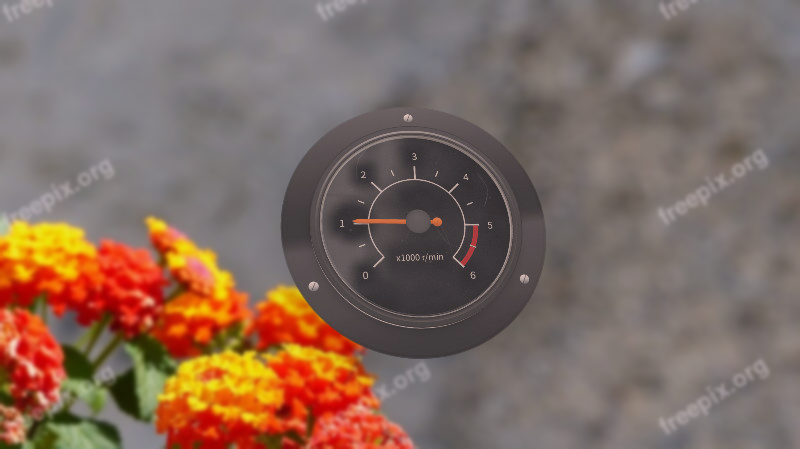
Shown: 1000 rpm
